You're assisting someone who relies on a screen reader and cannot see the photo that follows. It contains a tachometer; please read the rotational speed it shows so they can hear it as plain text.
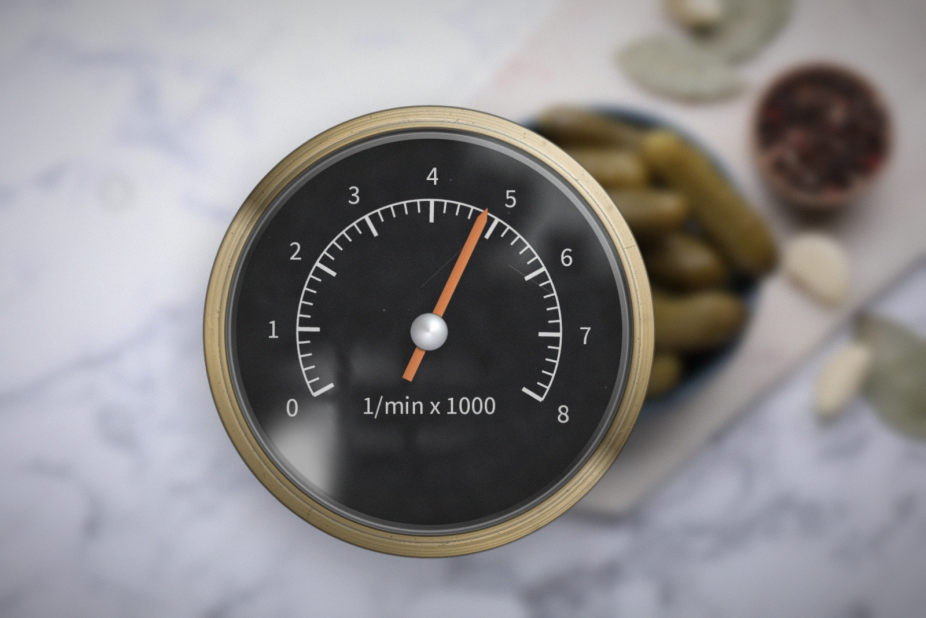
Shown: 4800 rpm
